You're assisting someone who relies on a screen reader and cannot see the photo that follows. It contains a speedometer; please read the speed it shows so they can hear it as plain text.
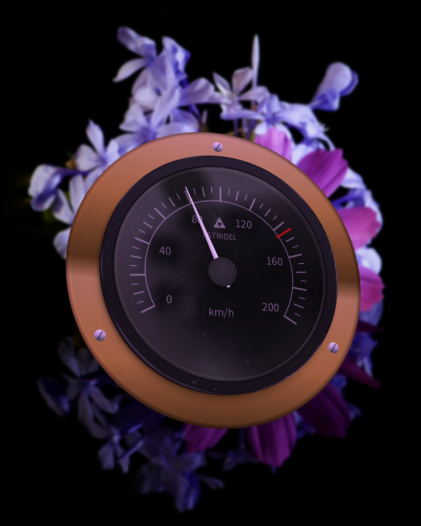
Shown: 80 km/h
